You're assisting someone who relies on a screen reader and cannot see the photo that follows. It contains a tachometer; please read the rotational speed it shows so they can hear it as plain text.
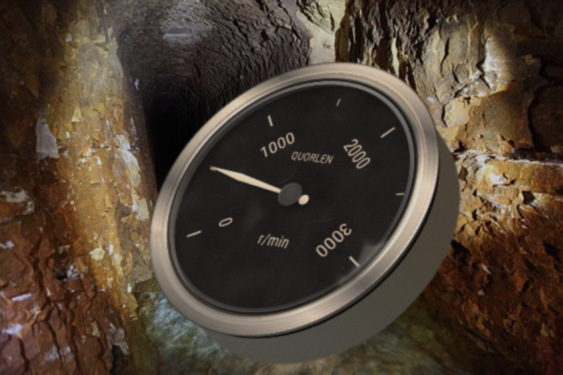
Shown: 500 rpm
